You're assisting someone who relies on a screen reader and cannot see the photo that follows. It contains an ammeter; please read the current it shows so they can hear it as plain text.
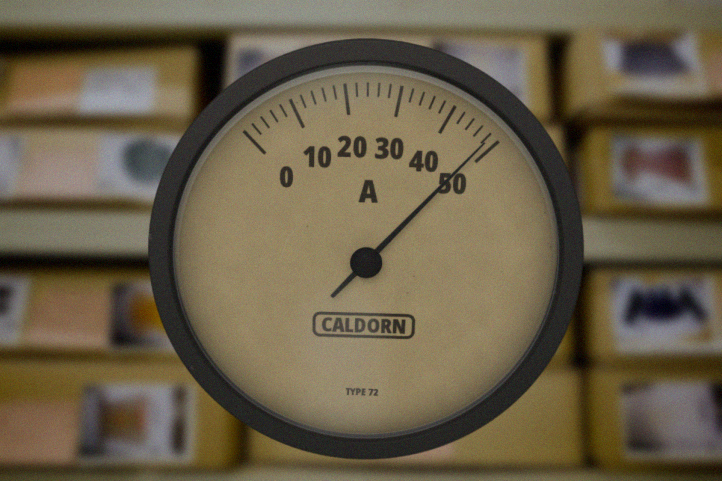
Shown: 48 A
